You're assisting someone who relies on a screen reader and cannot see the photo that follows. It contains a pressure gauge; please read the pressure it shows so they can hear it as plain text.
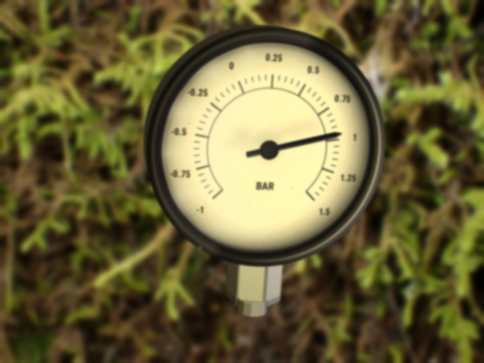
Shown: 0.95 bar
